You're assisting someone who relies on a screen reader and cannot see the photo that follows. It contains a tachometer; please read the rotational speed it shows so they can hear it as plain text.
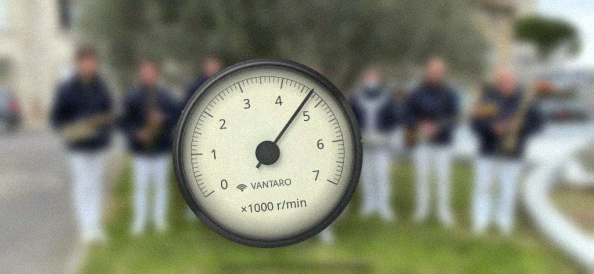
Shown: 4700 rpm
